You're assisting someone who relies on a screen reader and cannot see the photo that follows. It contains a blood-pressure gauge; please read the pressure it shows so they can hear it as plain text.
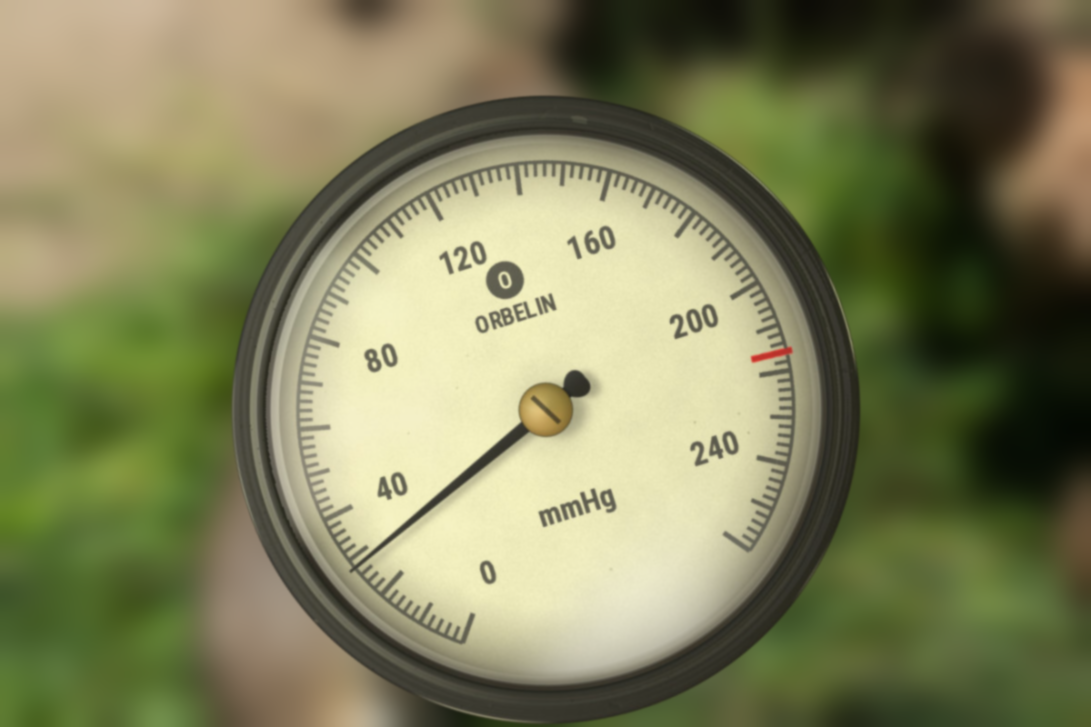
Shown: 28 mmHg
